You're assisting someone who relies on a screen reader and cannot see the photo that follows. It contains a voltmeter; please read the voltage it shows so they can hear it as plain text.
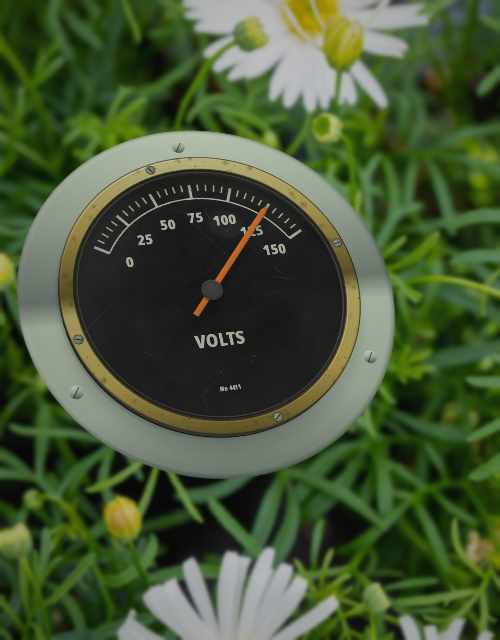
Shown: 125 V
